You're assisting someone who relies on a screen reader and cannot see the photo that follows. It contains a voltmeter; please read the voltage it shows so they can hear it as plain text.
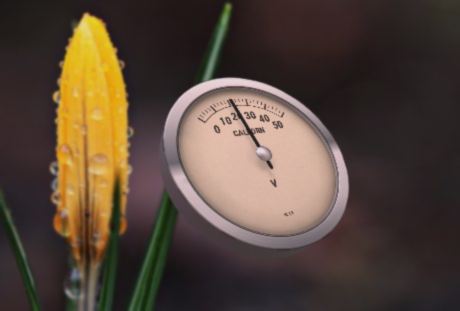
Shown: 20 V
